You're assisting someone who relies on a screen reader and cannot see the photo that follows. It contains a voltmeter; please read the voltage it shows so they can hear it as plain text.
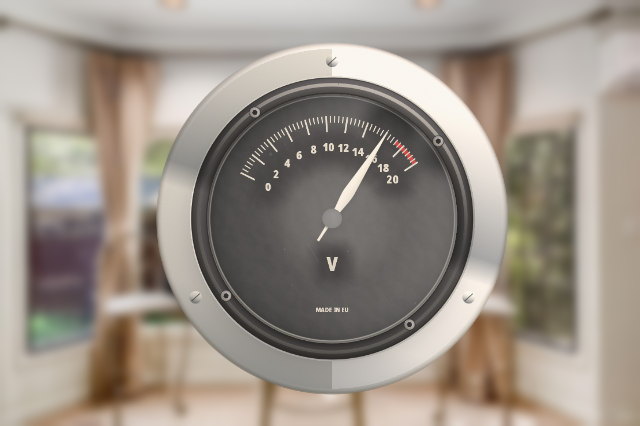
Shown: 16 V
